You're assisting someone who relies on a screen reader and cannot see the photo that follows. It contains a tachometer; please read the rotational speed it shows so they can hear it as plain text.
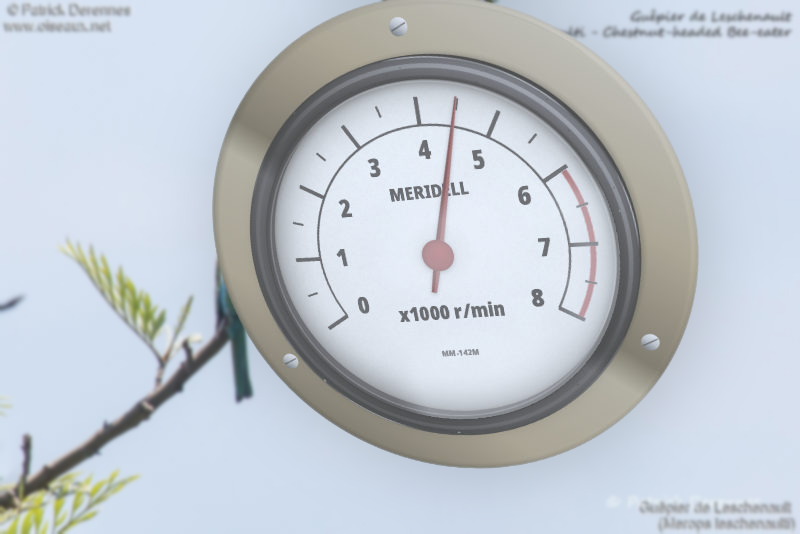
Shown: 4500 rpm
